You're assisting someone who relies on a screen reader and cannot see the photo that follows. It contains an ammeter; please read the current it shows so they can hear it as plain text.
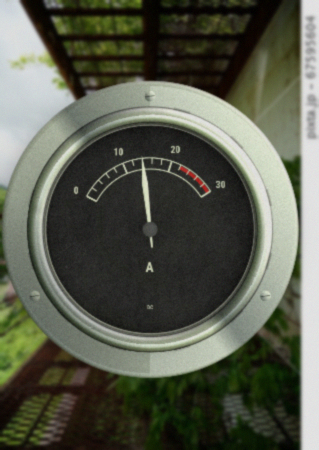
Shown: 14 A
